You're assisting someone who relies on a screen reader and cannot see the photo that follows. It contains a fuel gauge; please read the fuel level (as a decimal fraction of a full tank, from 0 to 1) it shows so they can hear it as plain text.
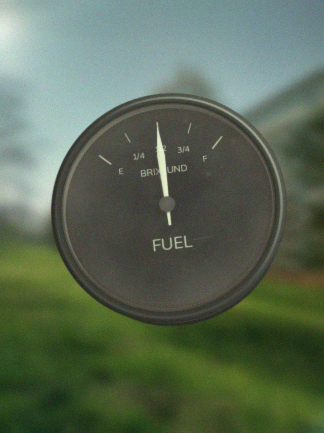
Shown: 0.5
